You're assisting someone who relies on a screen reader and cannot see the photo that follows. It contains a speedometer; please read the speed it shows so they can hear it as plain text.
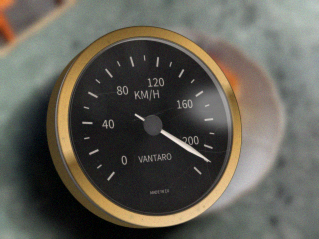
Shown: 210 km/h
